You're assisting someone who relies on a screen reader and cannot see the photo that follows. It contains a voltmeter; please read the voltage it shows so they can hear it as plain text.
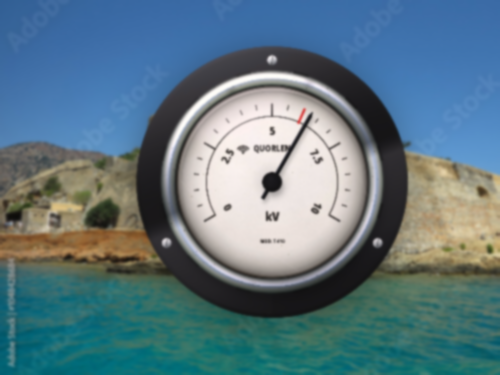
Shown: 6.25 kV
